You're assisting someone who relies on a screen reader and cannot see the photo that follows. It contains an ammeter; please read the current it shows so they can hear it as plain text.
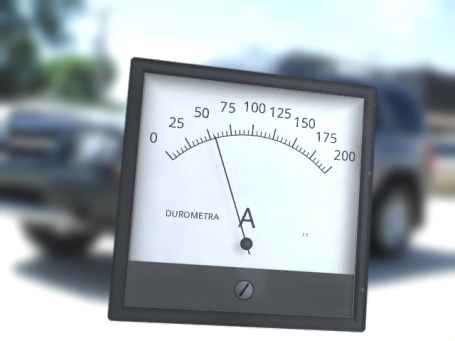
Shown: 55 A
